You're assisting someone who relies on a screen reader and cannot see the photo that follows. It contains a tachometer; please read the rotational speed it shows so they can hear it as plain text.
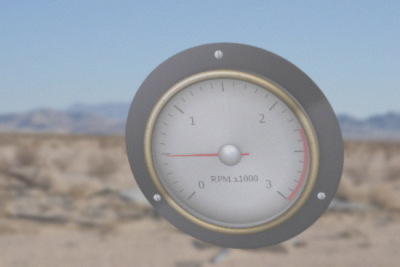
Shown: 500 rpm
